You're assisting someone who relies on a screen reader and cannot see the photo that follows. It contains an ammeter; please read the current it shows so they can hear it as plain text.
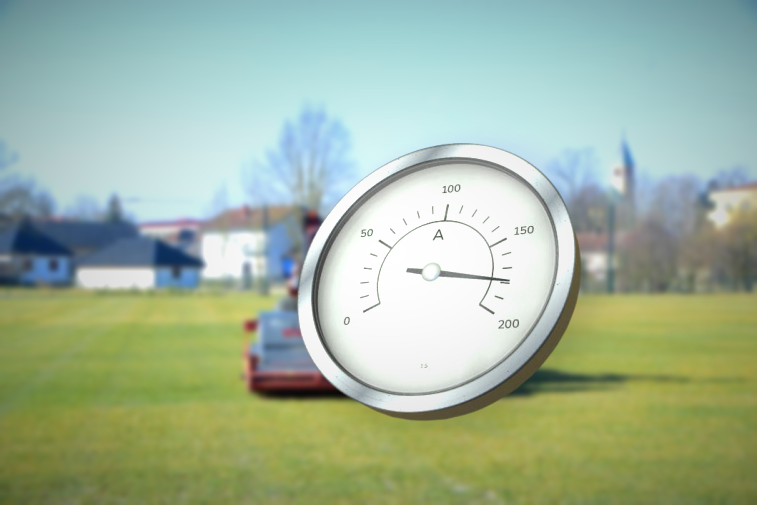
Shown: 180 A
